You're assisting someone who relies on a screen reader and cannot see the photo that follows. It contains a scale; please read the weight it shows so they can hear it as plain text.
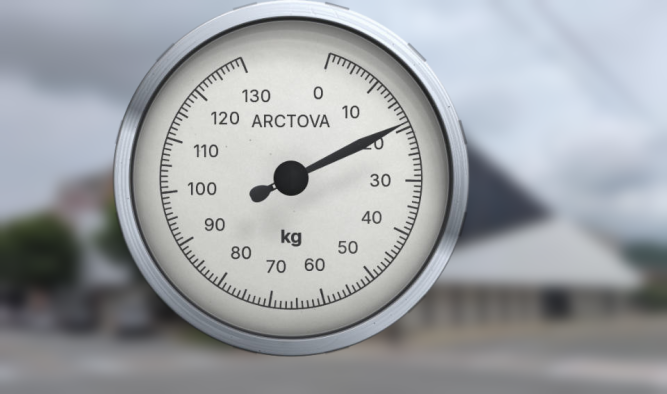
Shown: 19 kg
